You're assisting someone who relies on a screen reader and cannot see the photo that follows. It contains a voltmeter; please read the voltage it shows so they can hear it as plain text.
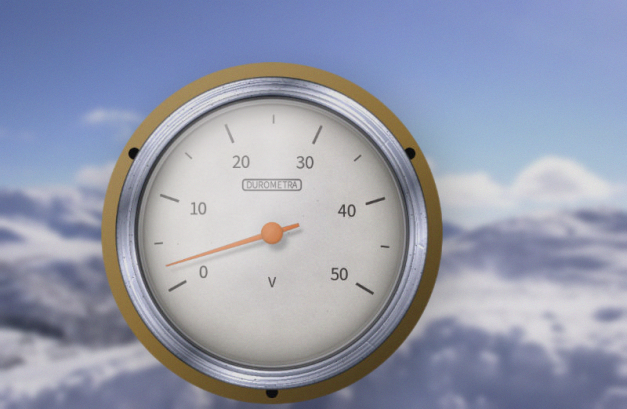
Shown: 2.5 V
